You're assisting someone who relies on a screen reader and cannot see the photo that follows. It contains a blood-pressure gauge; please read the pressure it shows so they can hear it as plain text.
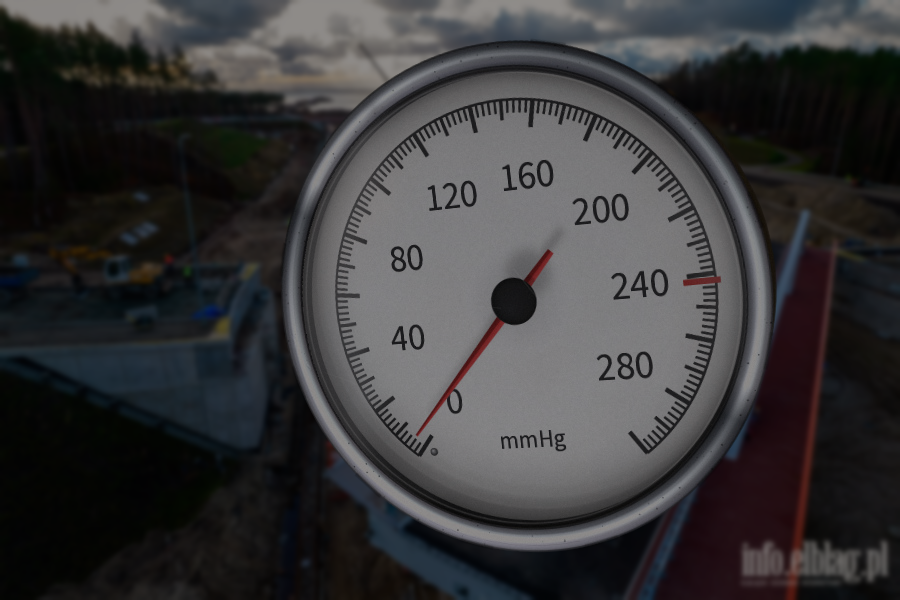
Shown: 4 mmHg
